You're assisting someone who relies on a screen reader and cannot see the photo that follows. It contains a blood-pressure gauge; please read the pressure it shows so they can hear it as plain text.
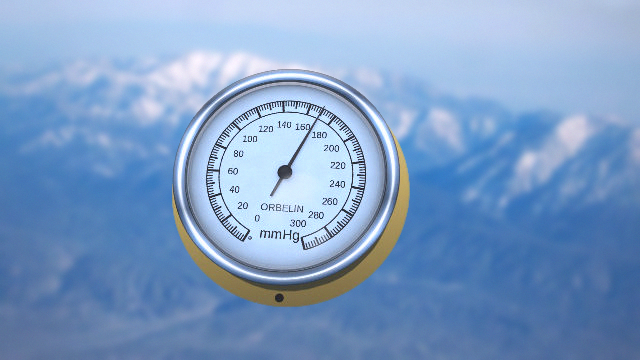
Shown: 170 mmHg
